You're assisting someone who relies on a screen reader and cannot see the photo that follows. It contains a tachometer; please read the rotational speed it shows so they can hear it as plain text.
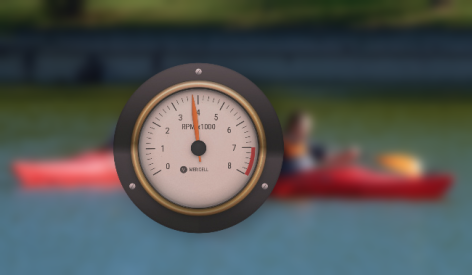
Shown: 3800 rpm
